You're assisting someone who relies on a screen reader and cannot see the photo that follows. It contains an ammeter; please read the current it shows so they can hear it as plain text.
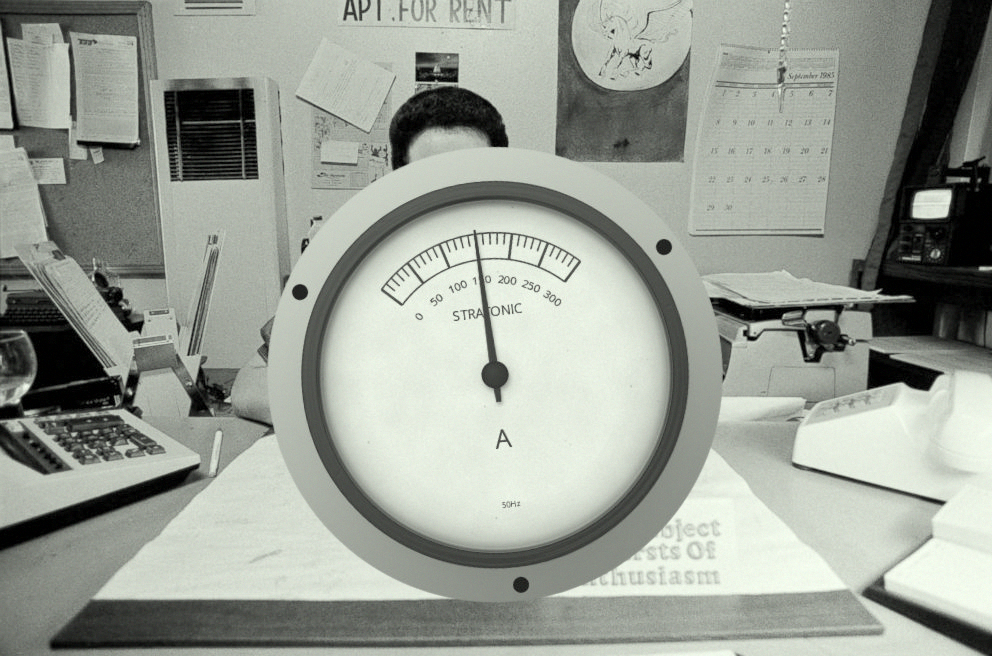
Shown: 150 A
